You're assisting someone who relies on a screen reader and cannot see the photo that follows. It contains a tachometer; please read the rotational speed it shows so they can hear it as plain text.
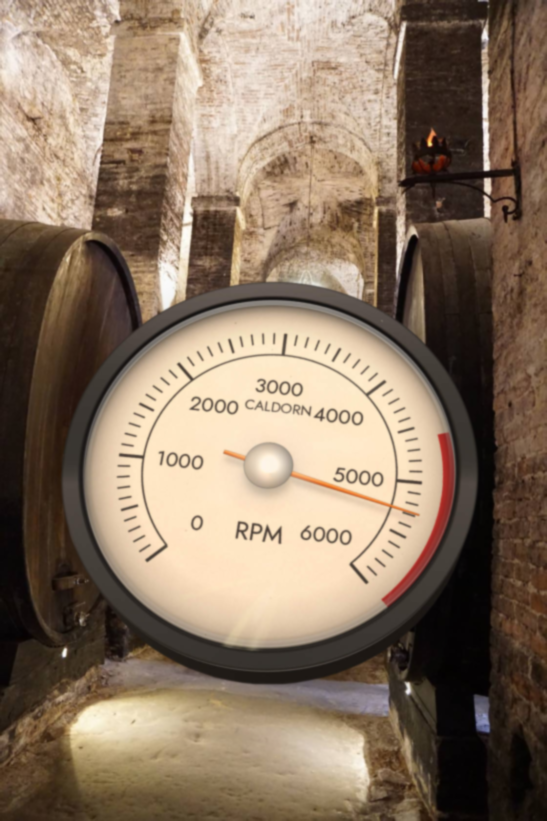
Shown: 5300 rpm
